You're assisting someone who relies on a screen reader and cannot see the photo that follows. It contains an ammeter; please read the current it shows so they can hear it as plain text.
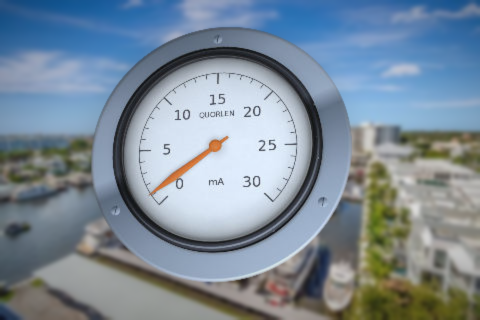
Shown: 1 mA
